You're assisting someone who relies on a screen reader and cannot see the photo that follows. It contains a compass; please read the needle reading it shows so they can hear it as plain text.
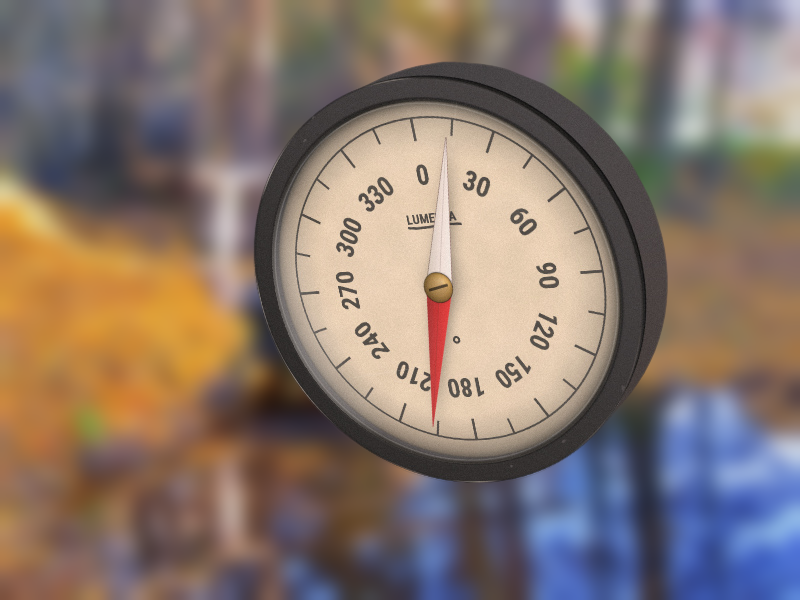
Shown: 195 °
